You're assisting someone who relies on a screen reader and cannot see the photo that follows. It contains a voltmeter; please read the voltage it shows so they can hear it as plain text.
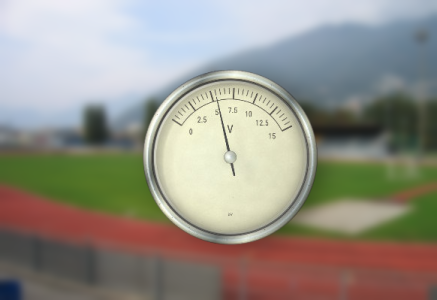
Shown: 5.5 V
